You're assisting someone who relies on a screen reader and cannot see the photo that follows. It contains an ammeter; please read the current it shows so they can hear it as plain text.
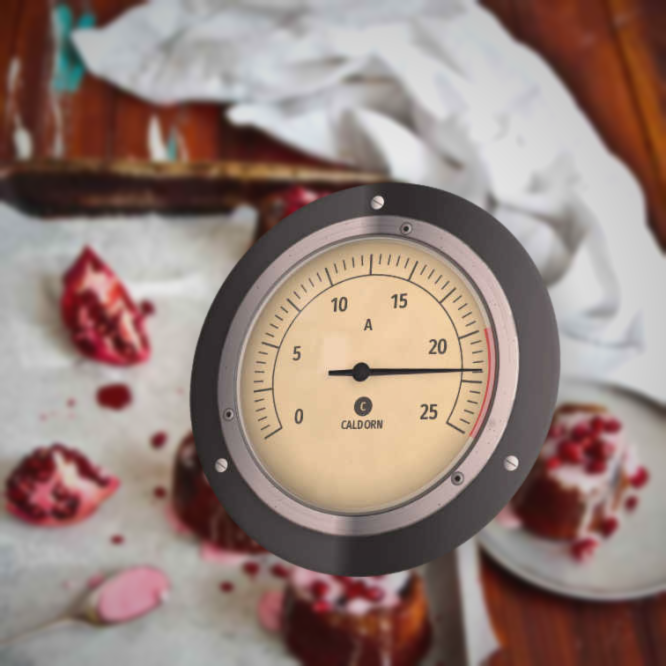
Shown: 22 A
